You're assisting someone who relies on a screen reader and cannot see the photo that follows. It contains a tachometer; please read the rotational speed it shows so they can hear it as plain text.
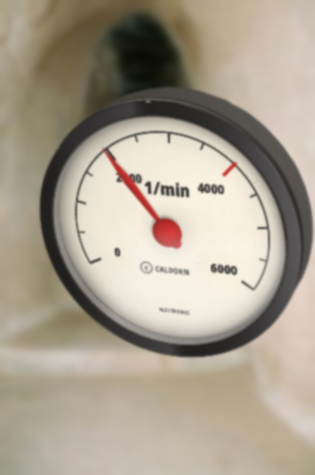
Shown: 2000 rpm
